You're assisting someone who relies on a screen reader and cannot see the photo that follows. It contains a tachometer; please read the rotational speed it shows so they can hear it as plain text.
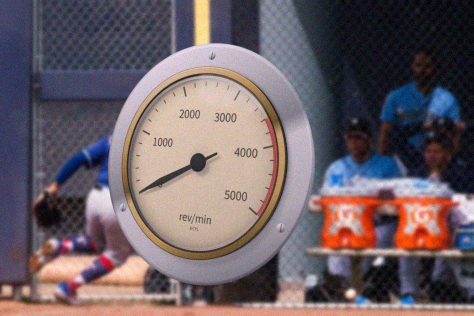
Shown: 0 rpm
